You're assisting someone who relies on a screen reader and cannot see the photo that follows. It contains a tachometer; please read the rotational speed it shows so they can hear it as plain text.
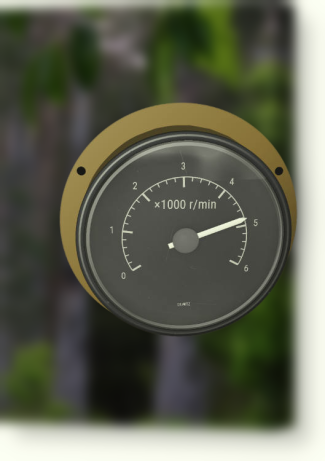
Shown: 4800 rpm
